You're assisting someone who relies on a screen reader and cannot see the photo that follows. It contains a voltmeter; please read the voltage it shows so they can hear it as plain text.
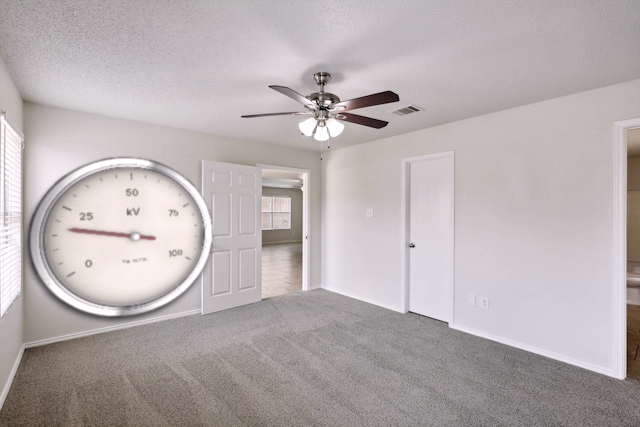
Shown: 17.5 kV
